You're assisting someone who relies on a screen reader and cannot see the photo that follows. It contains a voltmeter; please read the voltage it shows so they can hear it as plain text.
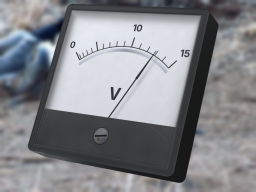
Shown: 13 V
